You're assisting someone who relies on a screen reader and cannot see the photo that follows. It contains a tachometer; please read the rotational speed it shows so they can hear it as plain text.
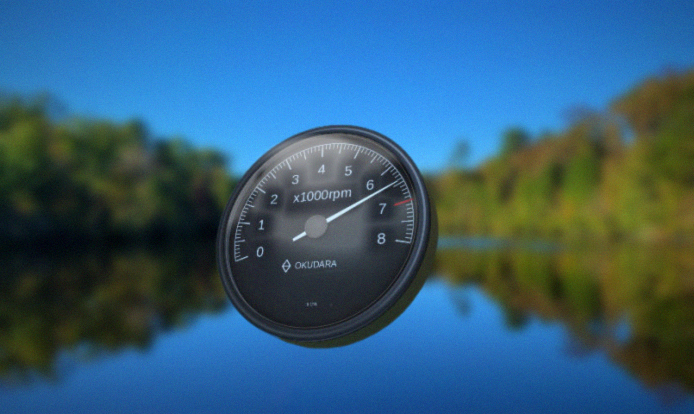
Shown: 6500 rpm
